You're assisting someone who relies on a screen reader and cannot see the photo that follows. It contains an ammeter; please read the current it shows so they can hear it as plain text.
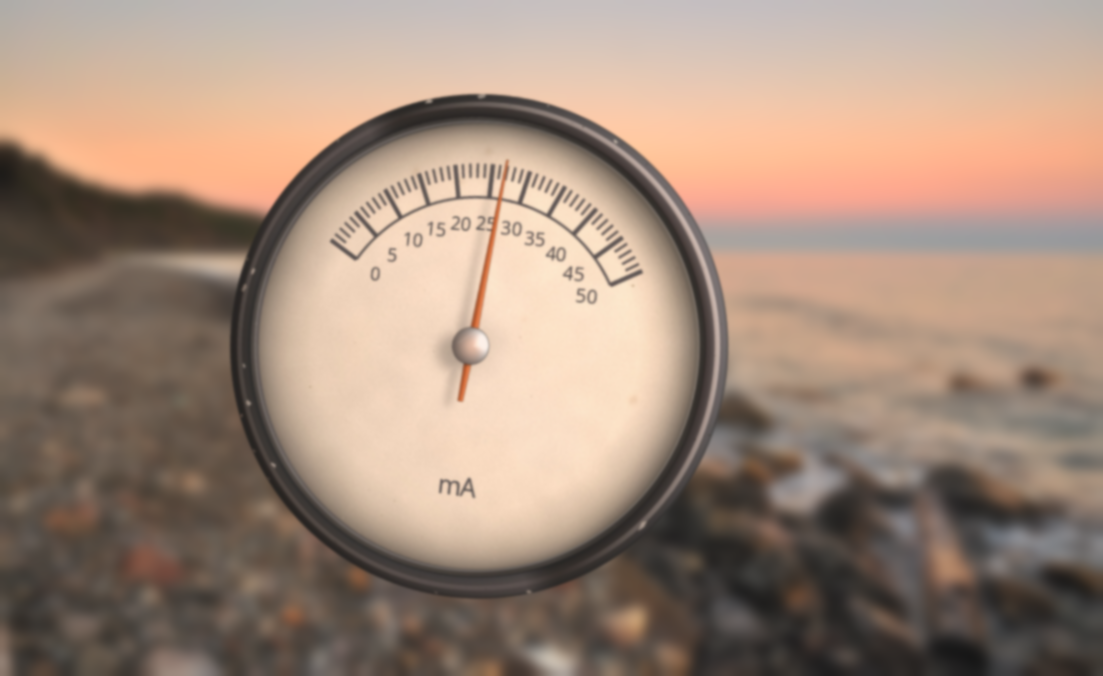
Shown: 27 mA
